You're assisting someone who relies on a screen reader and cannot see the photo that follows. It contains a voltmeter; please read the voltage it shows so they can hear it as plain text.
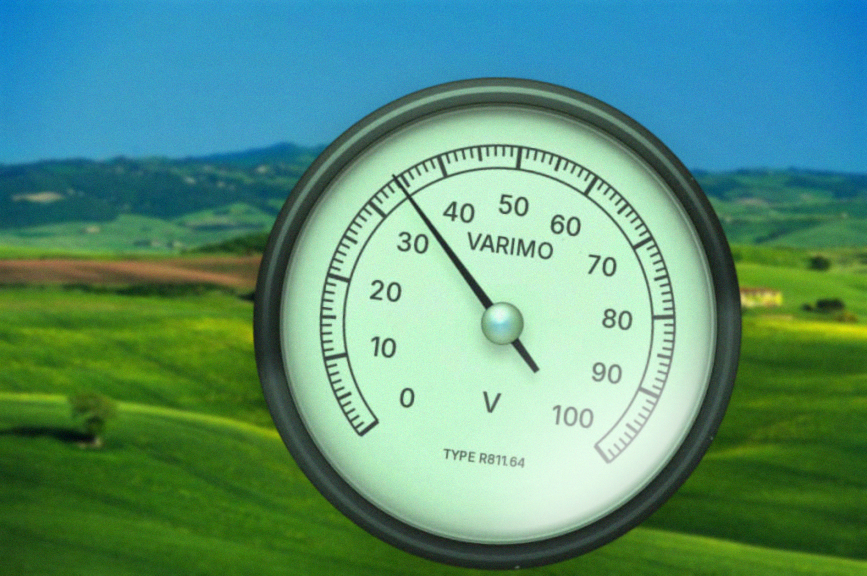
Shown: 34 V
